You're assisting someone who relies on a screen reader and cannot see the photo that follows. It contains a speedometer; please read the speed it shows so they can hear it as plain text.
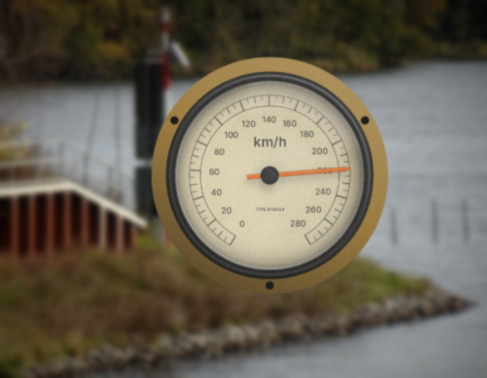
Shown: 220 km/h
